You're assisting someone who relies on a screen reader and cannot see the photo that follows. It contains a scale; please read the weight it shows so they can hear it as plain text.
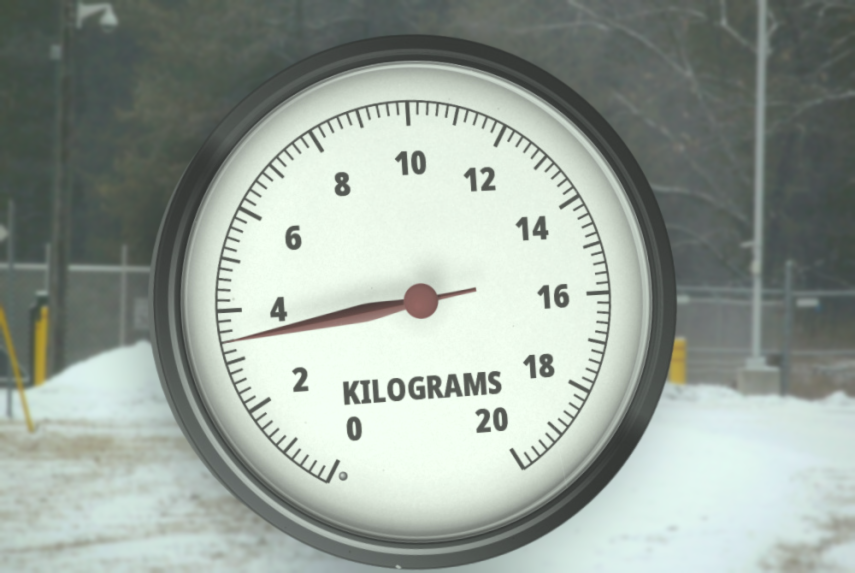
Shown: 3.4 kg
